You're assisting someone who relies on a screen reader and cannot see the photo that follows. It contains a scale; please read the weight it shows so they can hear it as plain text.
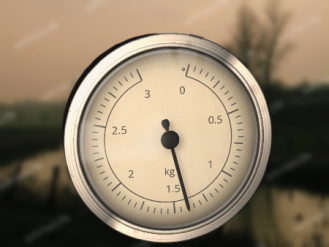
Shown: 1.4 kg
